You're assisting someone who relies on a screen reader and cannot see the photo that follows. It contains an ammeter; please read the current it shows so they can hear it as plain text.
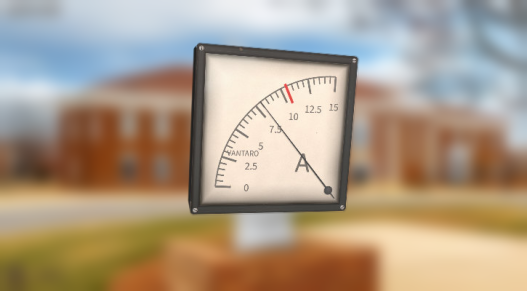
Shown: 8 A
